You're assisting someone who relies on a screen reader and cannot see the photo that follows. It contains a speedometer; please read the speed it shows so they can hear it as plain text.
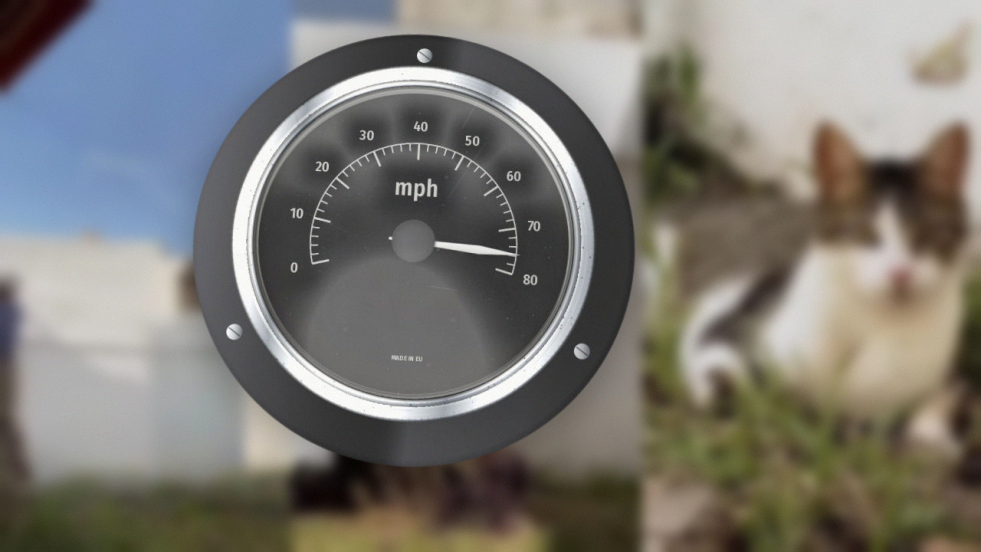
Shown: 76 mph
